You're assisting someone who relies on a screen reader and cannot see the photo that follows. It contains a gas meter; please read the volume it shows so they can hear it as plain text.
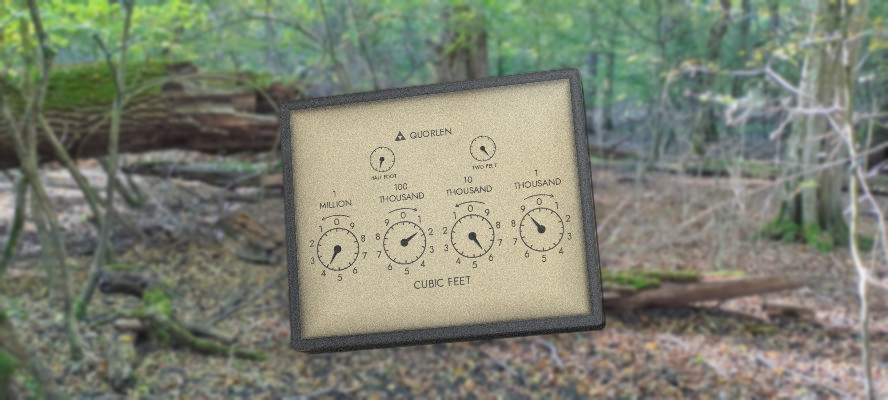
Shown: 415900 ft³
